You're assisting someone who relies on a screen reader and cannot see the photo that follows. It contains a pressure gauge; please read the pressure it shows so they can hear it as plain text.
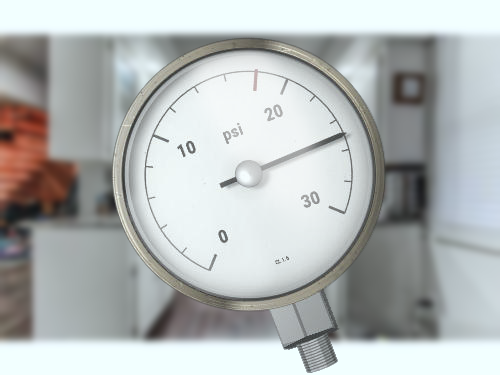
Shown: 25 psi
